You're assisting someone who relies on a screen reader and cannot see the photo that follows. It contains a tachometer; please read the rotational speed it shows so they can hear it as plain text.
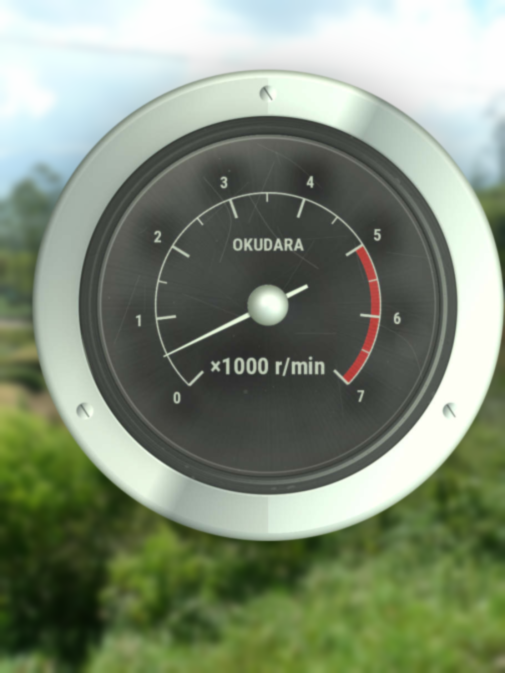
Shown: 500 rpm
